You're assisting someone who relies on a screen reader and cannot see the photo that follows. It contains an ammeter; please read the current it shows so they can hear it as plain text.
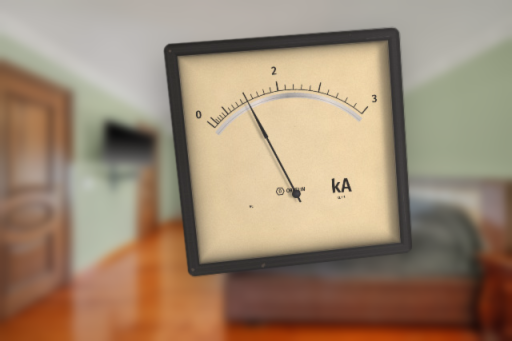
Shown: 1.5 kA
